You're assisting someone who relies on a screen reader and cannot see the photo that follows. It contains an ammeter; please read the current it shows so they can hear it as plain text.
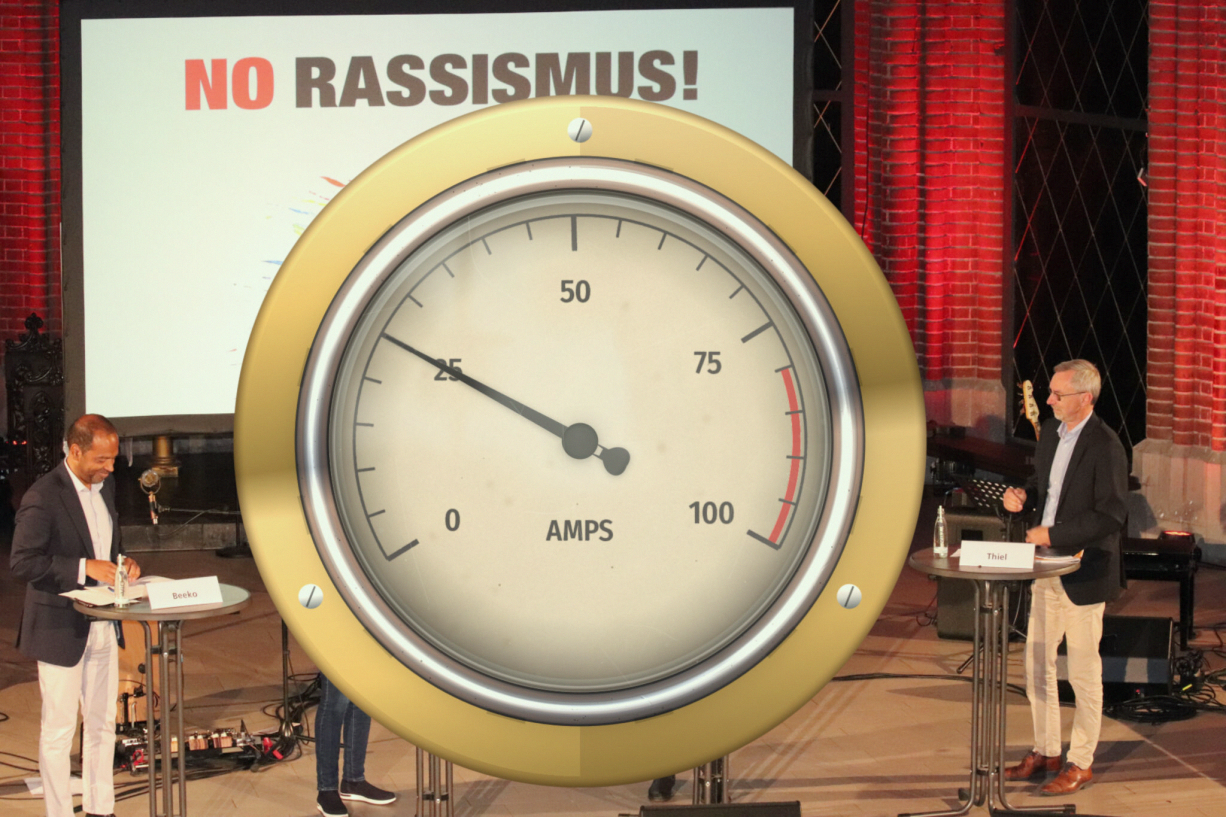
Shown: 25 A
